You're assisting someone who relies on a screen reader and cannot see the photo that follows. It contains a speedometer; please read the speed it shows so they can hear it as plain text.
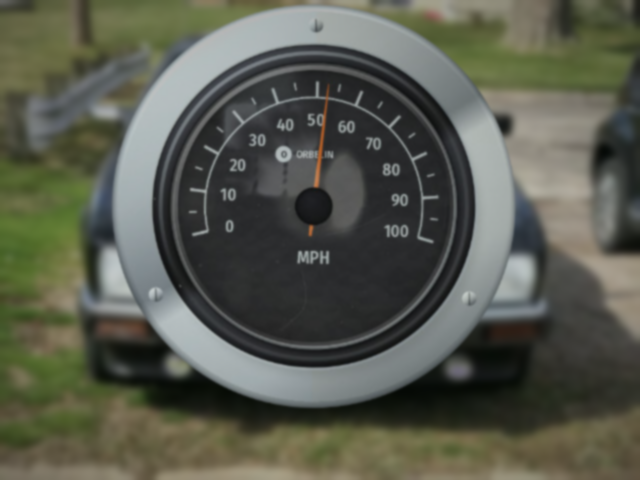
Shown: 52.5 mph
